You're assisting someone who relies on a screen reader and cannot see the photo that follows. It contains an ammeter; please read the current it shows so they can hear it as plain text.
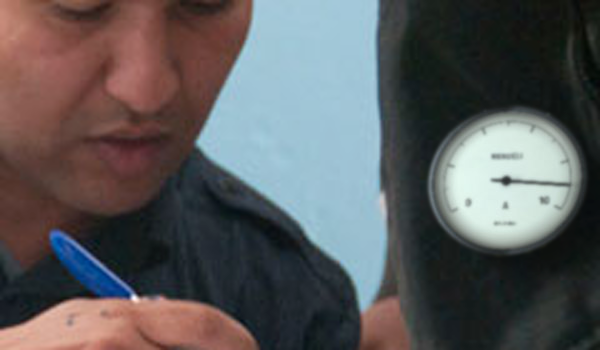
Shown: 9 A
